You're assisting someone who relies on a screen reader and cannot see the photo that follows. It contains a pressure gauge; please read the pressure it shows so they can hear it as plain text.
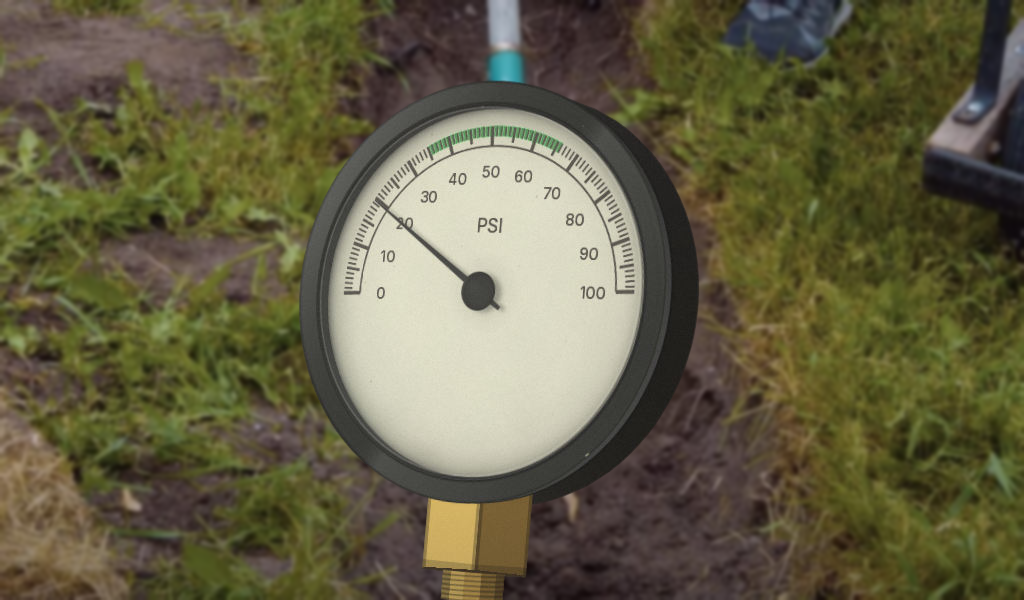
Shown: 20 psi
